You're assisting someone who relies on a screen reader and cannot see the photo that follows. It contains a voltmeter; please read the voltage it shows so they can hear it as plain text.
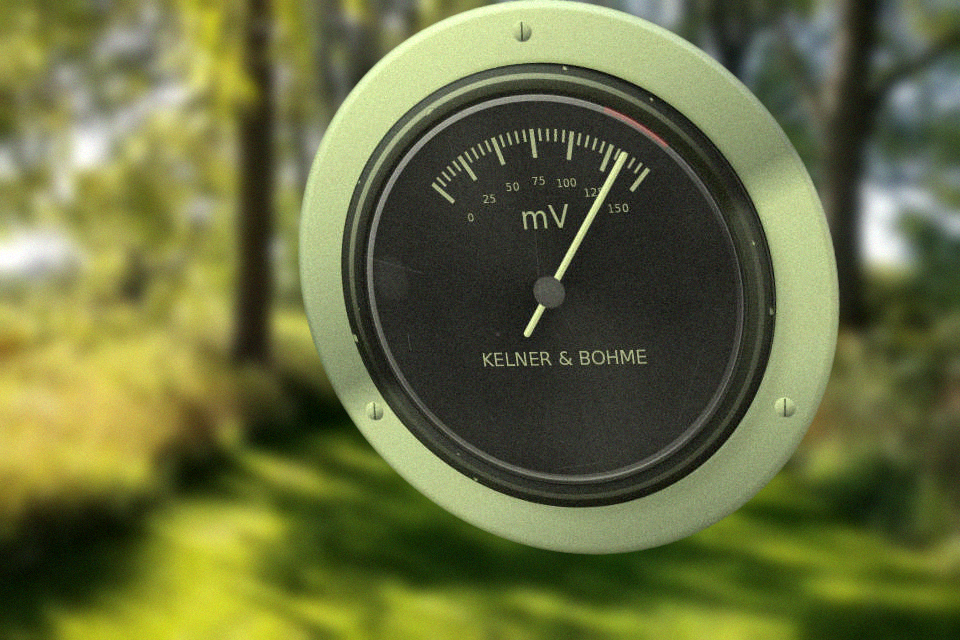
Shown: 135 mV
